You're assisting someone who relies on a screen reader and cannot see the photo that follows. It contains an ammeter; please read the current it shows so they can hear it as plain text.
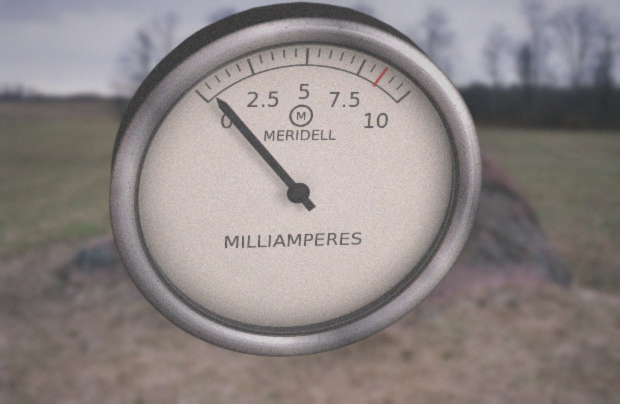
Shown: 0.5 mA
